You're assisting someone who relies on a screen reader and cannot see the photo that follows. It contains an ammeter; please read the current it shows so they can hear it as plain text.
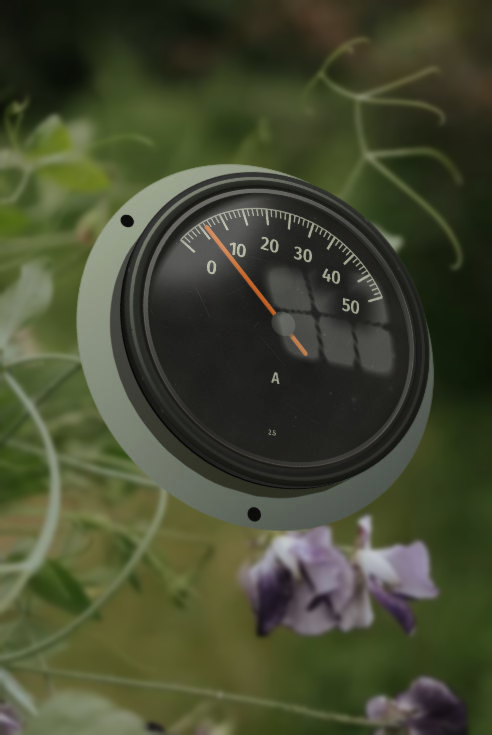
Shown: 5 A
